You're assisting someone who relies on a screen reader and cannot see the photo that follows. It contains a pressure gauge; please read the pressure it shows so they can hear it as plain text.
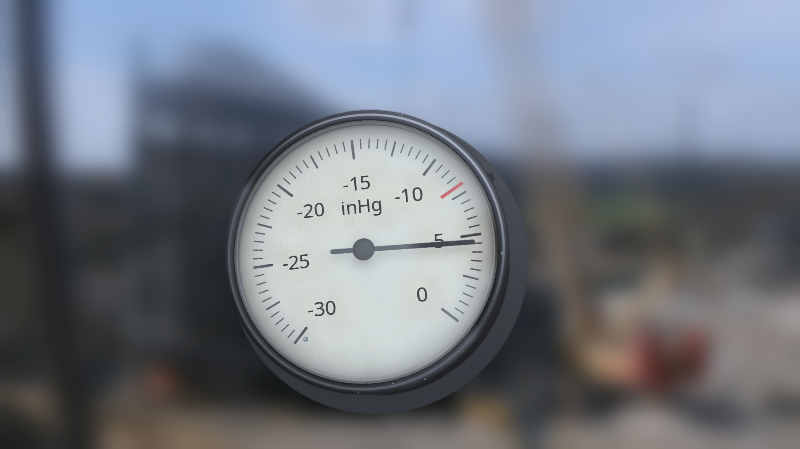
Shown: -4.5 inHg
